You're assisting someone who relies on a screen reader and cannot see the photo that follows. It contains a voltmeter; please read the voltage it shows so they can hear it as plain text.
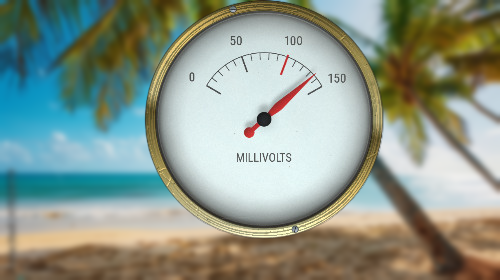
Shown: 135 mV
